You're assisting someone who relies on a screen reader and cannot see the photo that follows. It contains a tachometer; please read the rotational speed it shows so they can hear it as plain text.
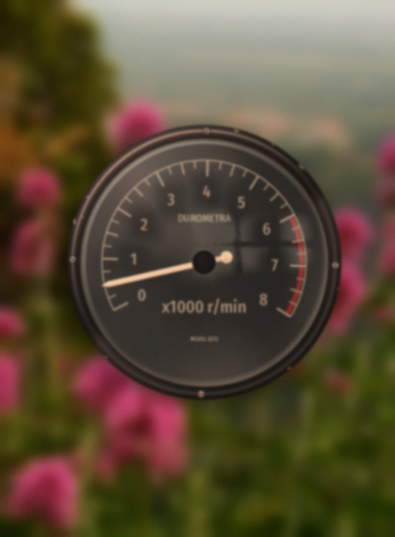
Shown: 500 rpm
